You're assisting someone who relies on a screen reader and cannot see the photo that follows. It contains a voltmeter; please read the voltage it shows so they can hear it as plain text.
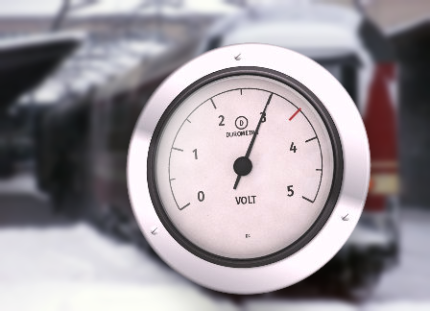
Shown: 3 V
